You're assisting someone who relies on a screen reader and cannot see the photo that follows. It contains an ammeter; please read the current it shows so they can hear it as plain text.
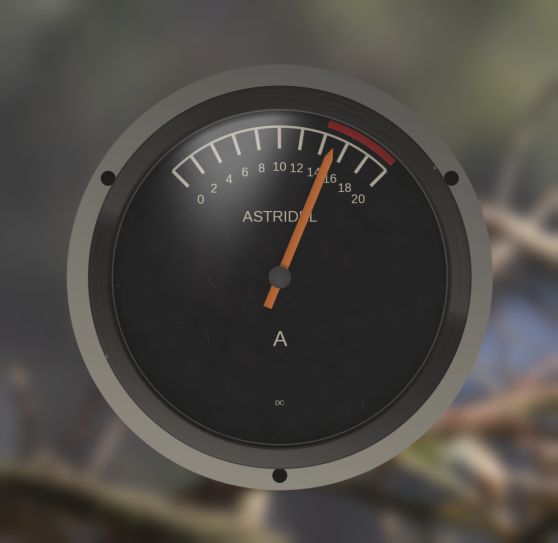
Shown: 15 A
